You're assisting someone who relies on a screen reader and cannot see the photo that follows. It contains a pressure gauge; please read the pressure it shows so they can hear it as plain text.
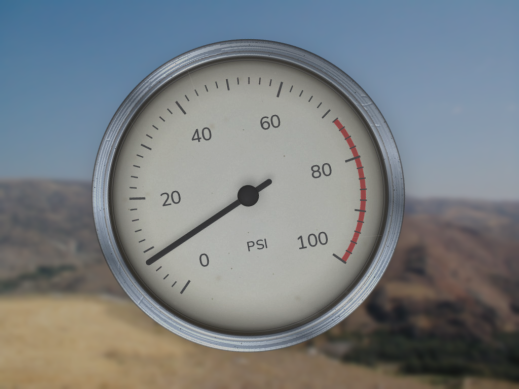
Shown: 8 psi
